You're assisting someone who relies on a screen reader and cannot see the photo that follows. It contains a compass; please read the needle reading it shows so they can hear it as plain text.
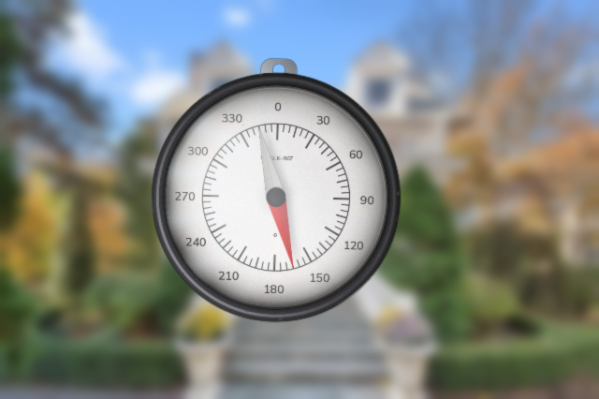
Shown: 165 °
